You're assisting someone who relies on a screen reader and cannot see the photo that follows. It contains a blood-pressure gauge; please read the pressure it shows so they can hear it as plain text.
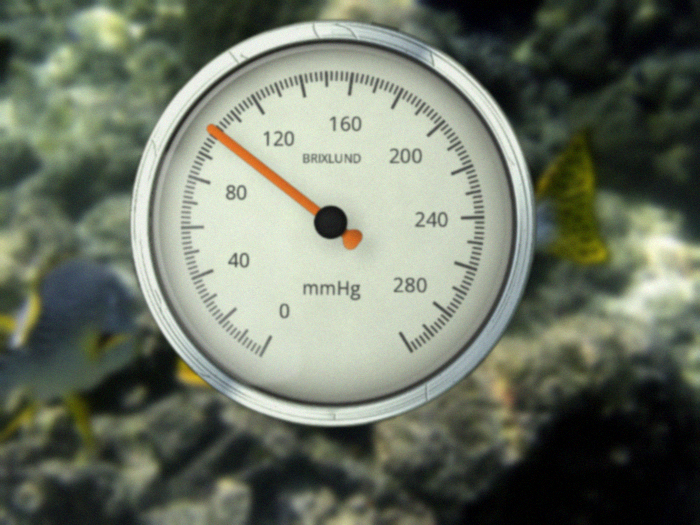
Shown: 100 mmHg
